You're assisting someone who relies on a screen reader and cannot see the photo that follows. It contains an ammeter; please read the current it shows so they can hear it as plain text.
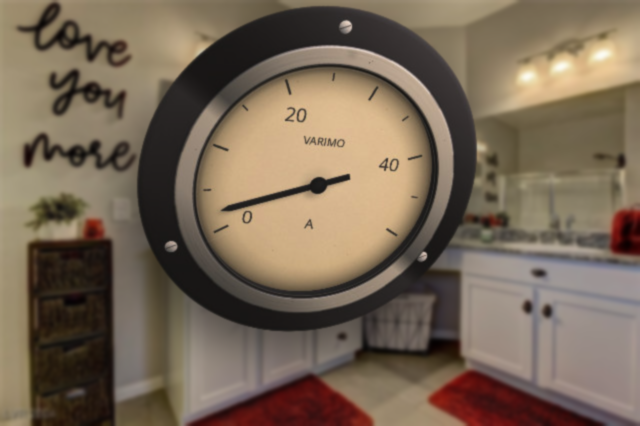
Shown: 2.5 A
